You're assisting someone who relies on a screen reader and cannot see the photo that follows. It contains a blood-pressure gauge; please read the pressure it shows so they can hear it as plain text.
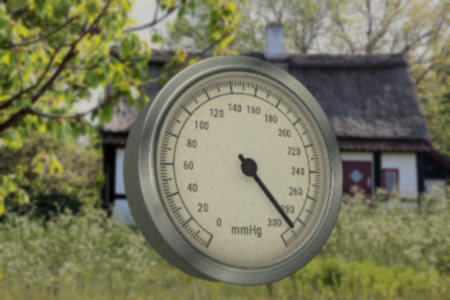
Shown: 290 mmHg
